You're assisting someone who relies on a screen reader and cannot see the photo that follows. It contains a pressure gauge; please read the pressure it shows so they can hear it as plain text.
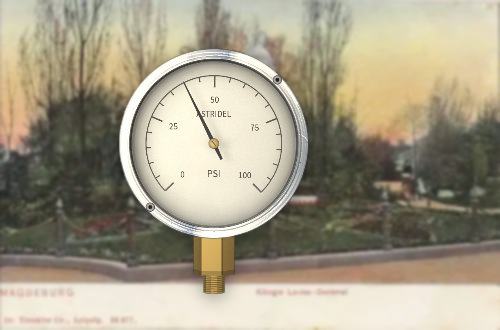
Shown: 40 psi
